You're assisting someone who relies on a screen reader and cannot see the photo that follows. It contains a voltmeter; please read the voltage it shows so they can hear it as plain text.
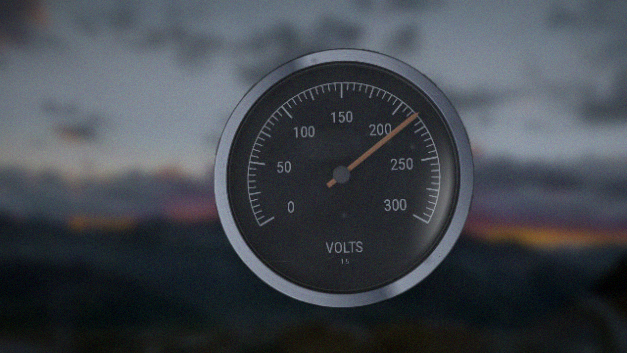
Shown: 215 V
